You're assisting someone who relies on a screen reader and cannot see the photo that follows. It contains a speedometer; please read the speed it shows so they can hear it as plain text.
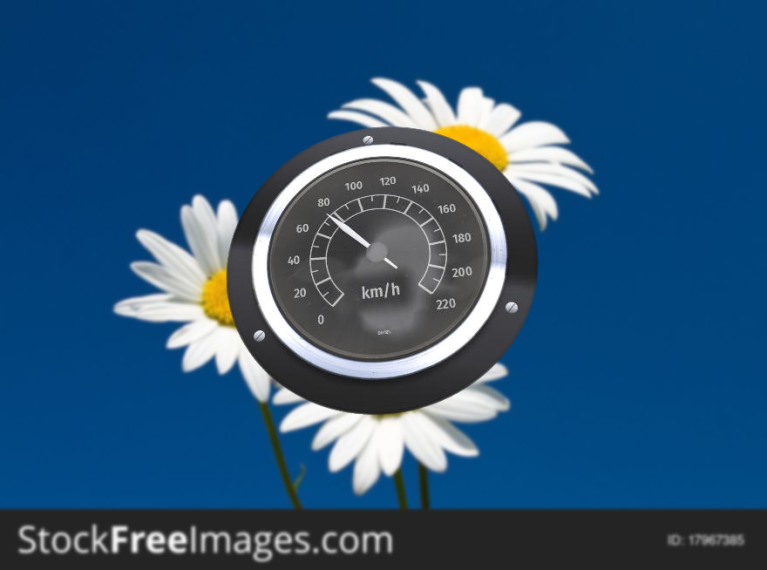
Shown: 75 km/h
